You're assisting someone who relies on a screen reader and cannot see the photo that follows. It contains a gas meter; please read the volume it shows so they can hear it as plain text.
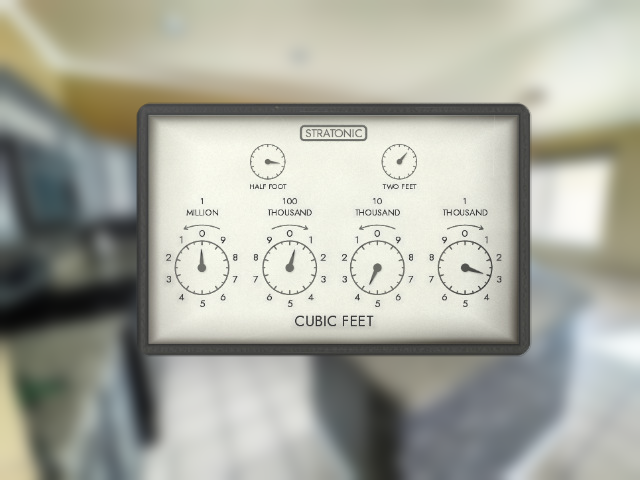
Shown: 4300 ft³
